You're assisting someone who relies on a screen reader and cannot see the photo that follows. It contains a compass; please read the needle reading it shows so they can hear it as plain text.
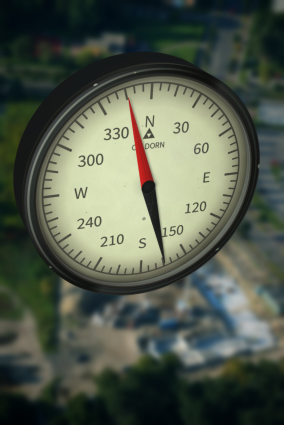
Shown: 345 °
